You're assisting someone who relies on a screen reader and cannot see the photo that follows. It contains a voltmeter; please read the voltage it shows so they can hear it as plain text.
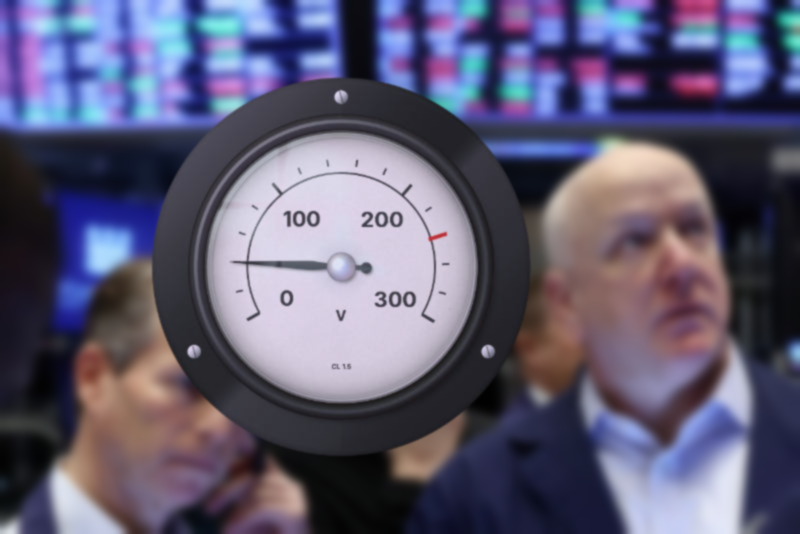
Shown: 40 V
